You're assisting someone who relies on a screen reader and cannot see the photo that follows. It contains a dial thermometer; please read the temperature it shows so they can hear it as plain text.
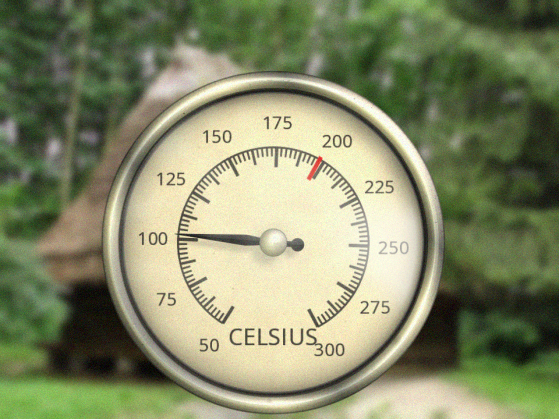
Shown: 102.5 °C
